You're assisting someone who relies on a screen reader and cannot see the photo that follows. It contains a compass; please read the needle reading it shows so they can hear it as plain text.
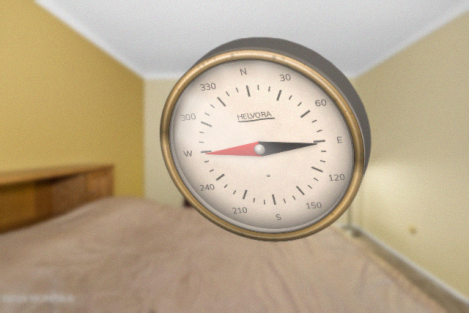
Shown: 270 °
